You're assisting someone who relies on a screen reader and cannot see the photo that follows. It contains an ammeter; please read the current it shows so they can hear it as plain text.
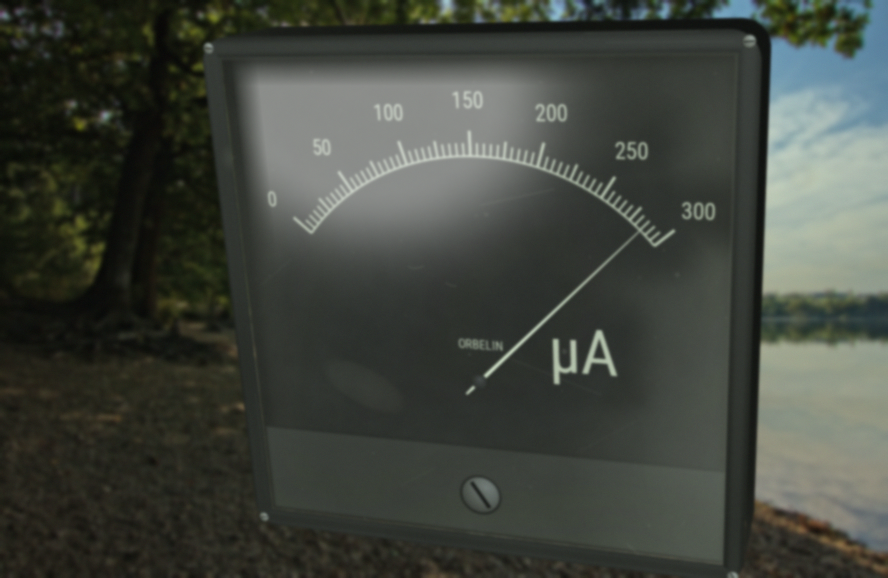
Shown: 285 µA
